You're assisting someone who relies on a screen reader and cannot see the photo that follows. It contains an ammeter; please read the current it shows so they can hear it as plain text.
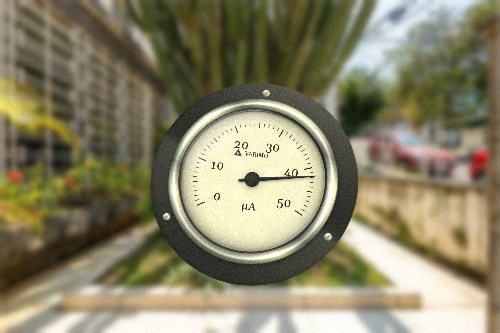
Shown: 42 µA
